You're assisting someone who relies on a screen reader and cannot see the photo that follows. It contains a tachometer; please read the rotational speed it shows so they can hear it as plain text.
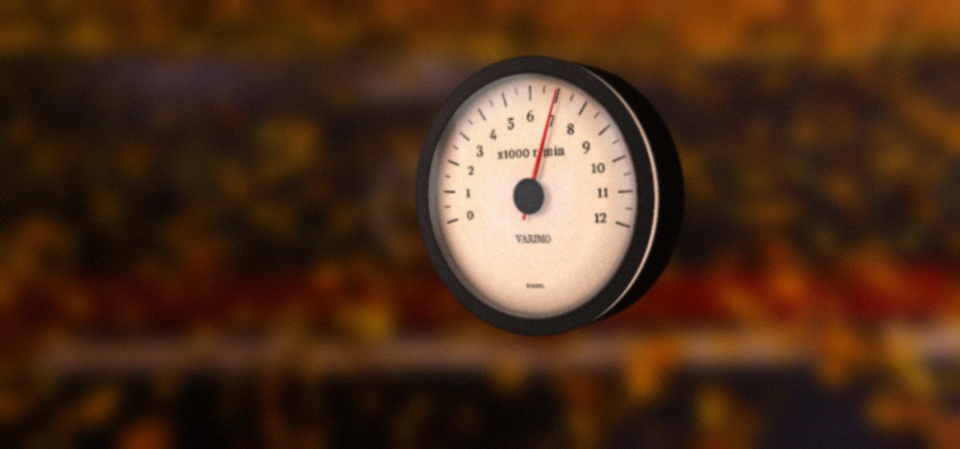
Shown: 7000 rpm
